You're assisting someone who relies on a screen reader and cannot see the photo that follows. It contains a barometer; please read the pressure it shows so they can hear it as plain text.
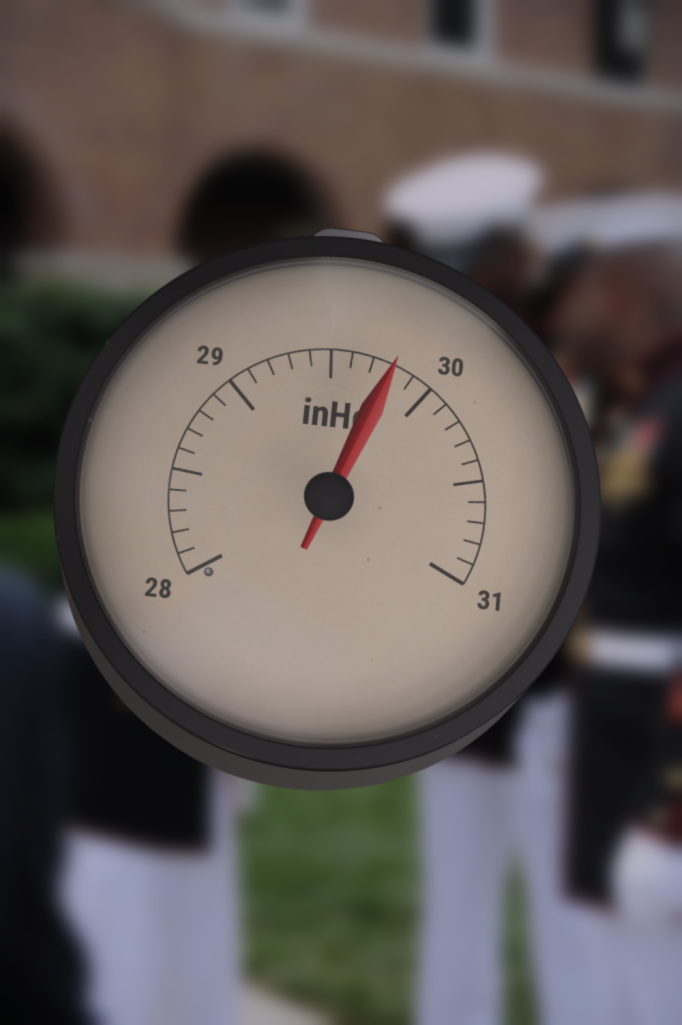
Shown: 29.8 inHg
